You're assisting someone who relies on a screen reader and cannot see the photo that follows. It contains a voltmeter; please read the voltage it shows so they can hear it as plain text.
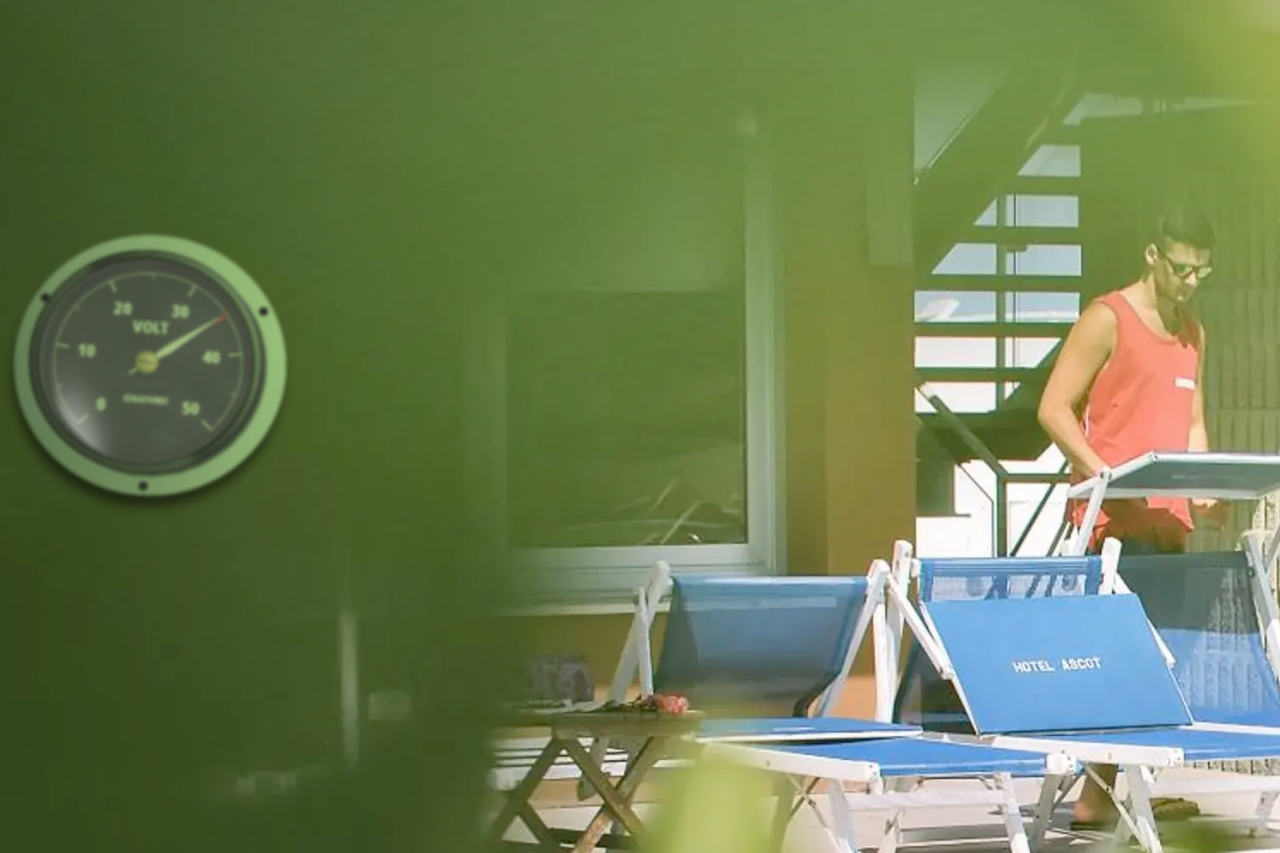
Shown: 35 V
